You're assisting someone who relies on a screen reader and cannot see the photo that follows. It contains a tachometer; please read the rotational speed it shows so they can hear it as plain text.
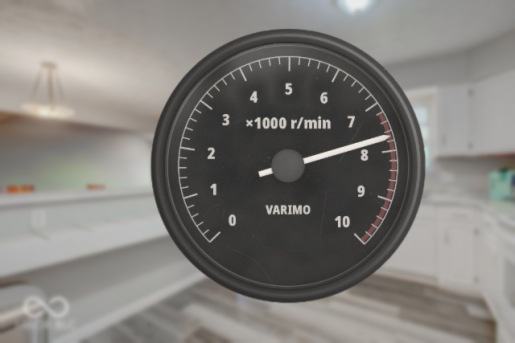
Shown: 7700 rpm
